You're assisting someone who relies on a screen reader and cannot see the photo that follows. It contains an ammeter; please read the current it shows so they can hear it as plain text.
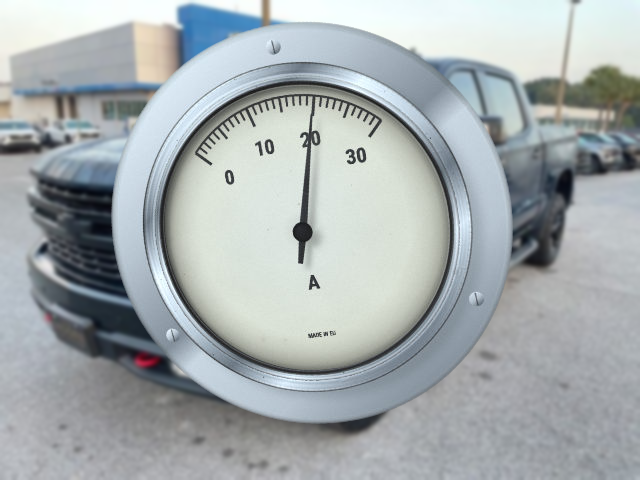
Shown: 20 A
